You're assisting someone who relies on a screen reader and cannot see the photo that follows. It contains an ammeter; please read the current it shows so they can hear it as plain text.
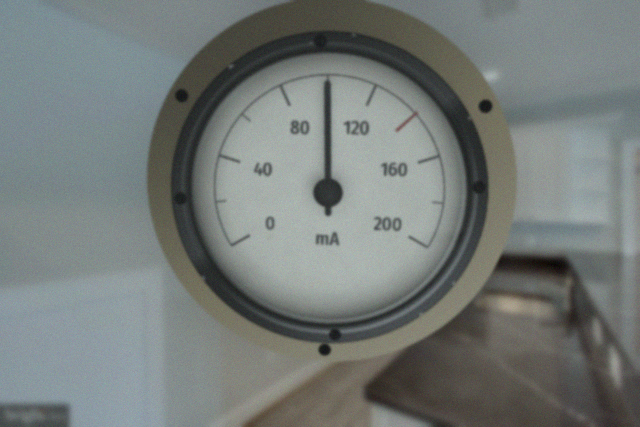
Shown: 100 mA
